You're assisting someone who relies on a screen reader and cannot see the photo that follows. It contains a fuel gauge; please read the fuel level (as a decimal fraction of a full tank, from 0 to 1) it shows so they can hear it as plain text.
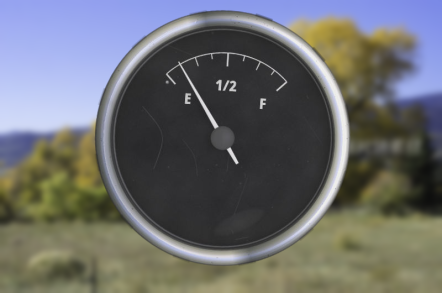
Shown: 0.125
